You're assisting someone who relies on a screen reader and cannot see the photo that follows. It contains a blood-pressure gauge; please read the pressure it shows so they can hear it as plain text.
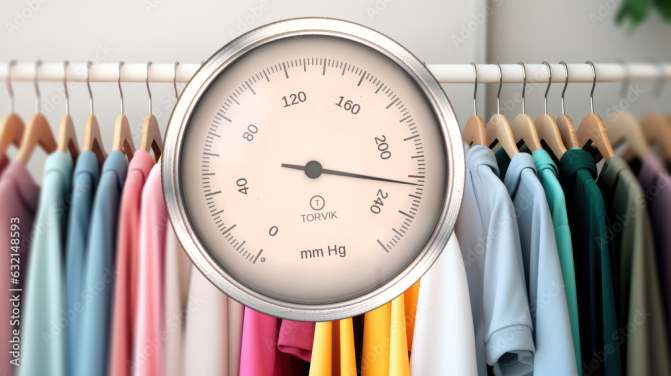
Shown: 224 mmHg
